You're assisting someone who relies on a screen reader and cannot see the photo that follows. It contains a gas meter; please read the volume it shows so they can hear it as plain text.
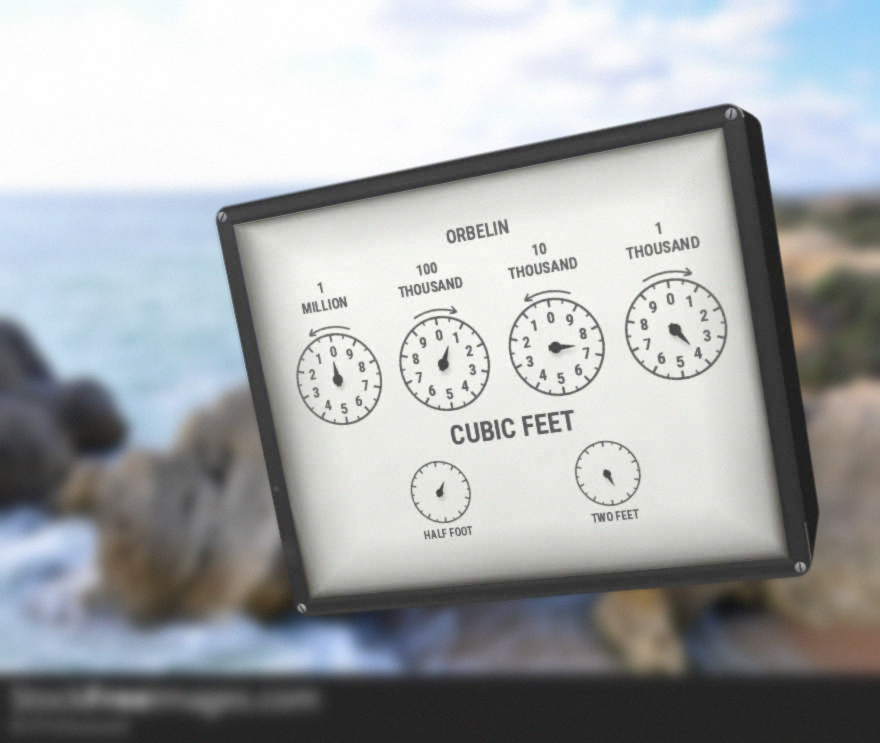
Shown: 7400 ft³
